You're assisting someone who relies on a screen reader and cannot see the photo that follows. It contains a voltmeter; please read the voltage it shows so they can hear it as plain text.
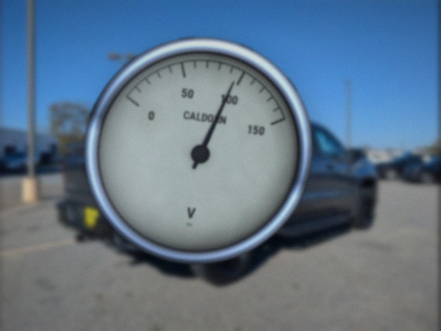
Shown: 95 V
